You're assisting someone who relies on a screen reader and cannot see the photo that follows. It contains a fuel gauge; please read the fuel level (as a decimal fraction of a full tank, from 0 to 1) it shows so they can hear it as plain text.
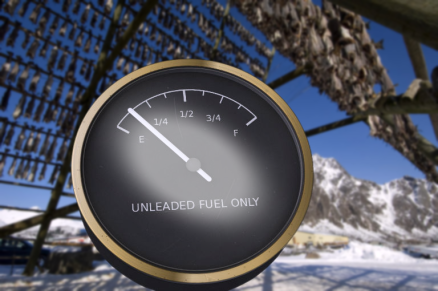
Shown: 0.125
